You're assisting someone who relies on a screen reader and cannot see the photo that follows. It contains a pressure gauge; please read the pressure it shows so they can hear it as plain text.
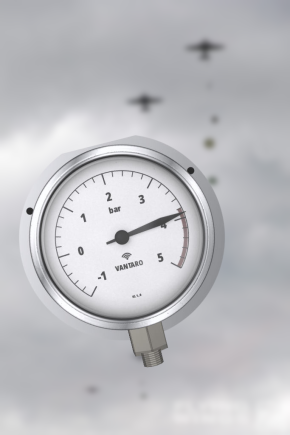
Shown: 3.9 bar
